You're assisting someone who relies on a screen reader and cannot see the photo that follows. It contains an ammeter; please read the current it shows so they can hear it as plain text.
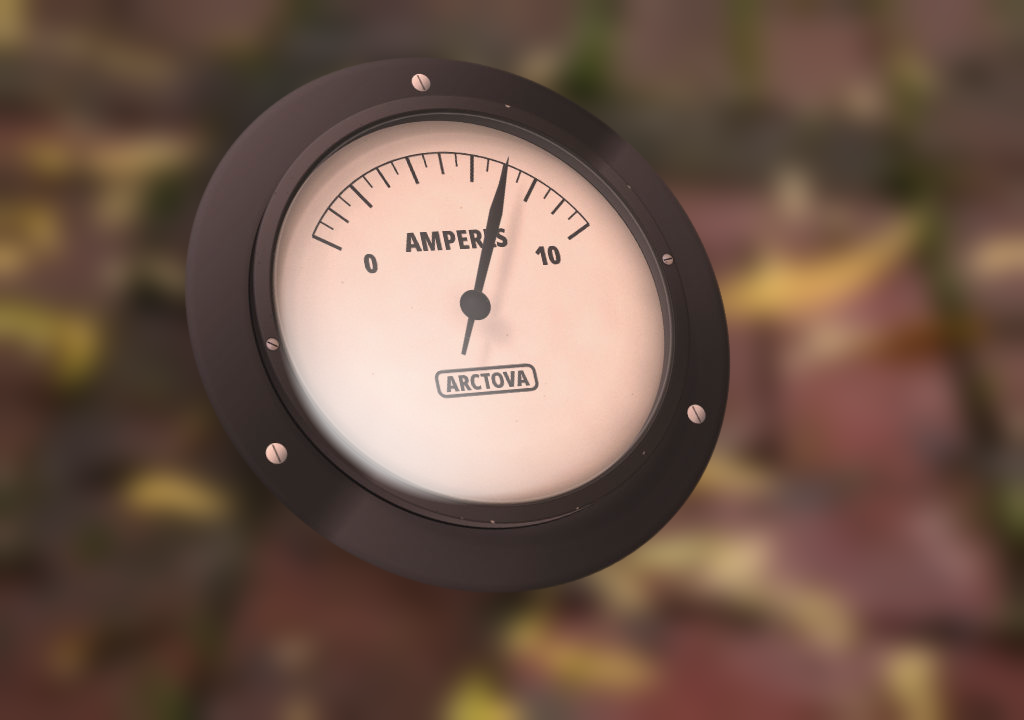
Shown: 7 A
